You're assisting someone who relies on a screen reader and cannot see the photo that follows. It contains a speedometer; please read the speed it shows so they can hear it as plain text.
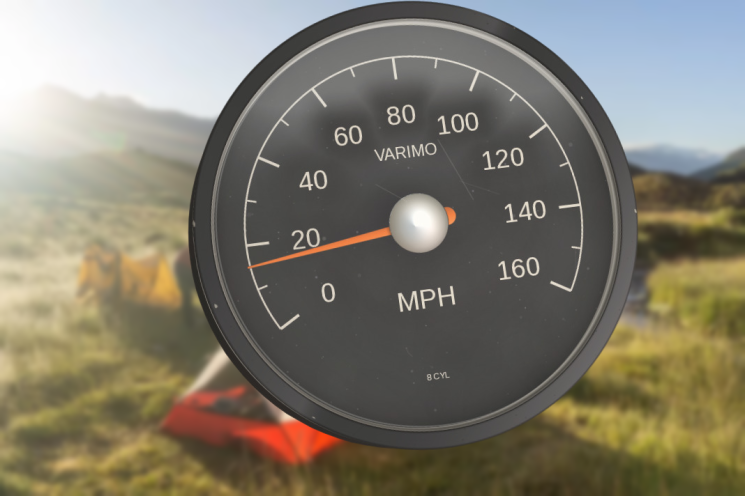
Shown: 15 mph
